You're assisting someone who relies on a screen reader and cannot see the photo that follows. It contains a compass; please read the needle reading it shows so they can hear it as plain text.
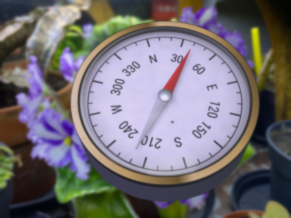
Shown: 40 °
